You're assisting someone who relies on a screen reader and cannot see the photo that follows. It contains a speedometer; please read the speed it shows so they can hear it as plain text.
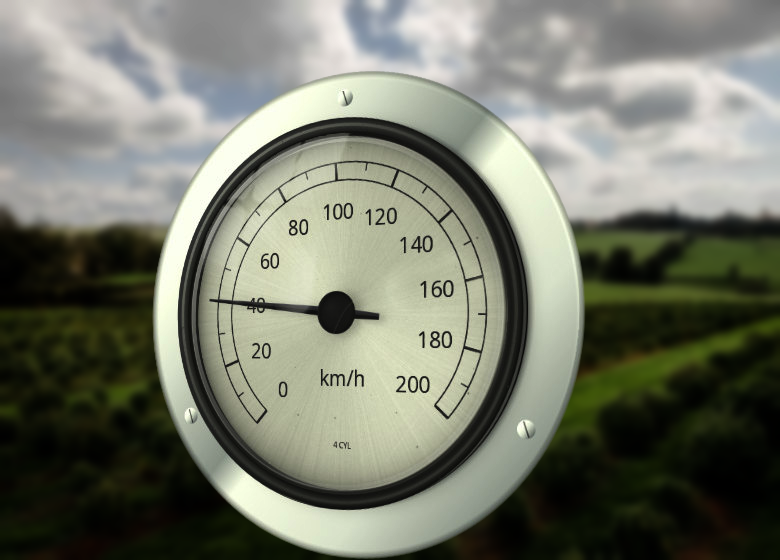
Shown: 40 km/h
